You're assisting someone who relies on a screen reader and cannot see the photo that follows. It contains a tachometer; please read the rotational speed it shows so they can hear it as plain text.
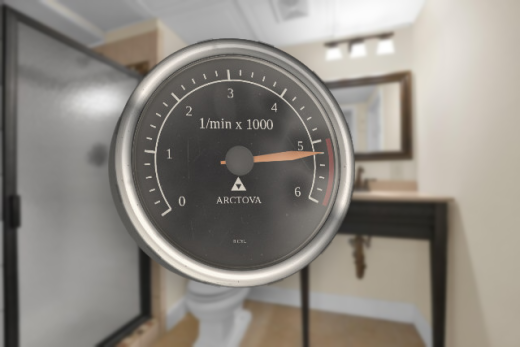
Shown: 5200 rpm
